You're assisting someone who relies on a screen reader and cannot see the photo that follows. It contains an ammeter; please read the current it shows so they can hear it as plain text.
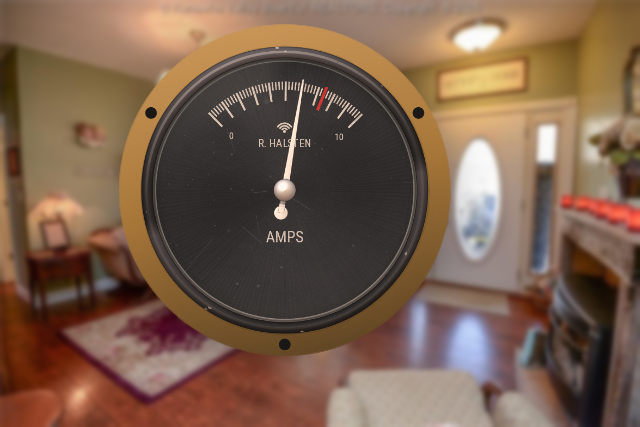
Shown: 6 A
